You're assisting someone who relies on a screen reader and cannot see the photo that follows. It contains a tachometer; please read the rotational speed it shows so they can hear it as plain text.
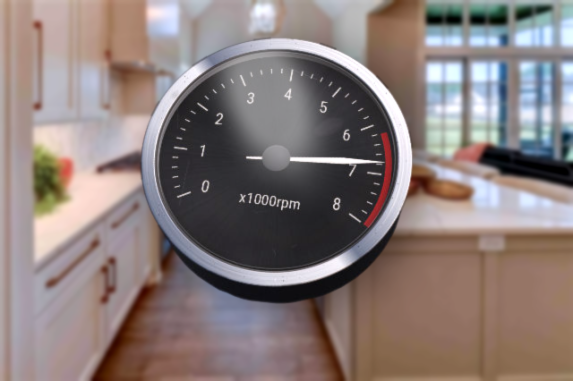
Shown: 6800 rpm
